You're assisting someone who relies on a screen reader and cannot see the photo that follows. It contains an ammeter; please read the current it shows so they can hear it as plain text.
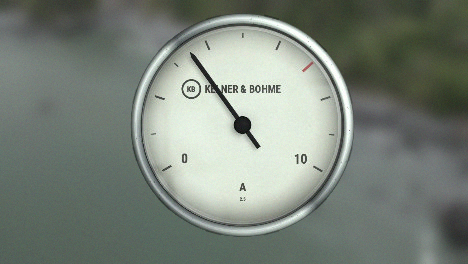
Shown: 3.5 A
